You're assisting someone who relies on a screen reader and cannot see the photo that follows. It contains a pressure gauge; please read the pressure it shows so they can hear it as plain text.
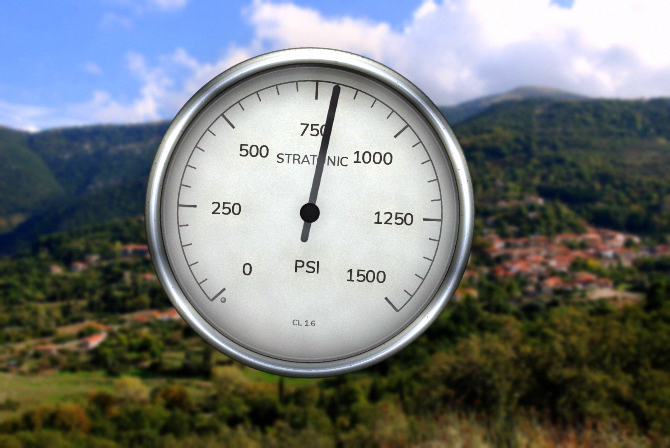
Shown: 800 psi
